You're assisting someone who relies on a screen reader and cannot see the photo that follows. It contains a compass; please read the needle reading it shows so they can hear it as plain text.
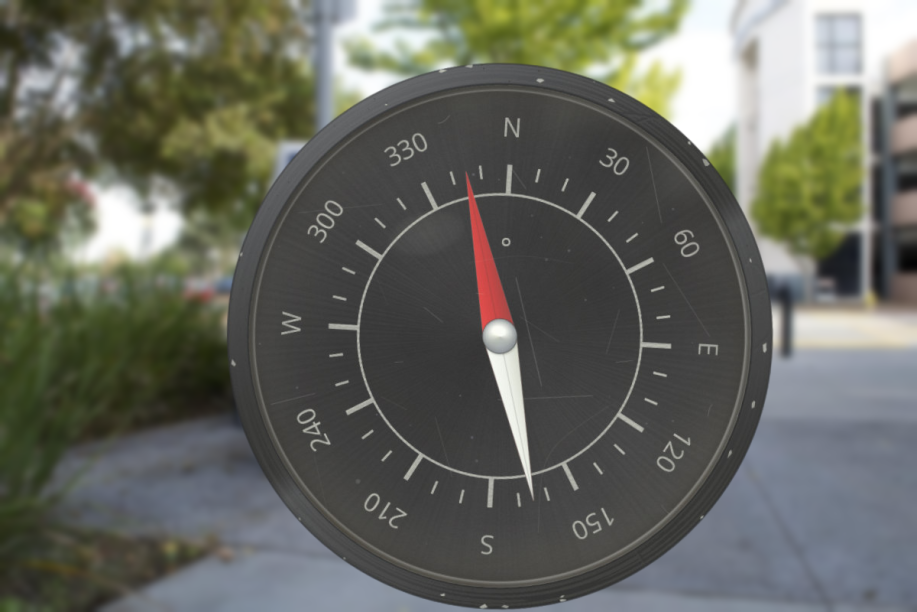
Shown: 345 °
